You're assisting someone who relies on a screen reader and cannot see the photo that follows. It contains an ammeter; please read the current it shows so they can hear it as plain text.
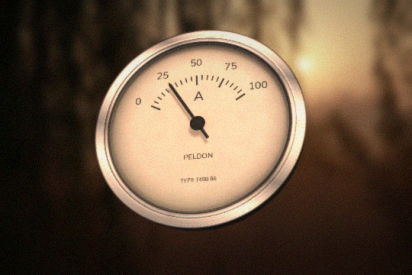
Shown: 25 A
